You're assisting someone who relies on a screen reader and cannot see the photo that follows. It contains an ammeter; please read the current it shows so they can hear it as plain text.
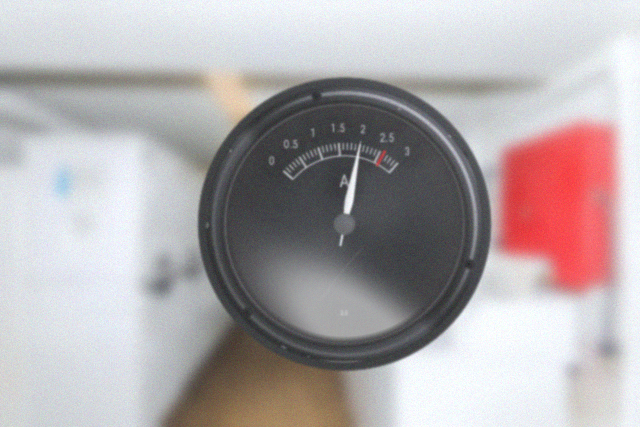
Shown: 2 A
